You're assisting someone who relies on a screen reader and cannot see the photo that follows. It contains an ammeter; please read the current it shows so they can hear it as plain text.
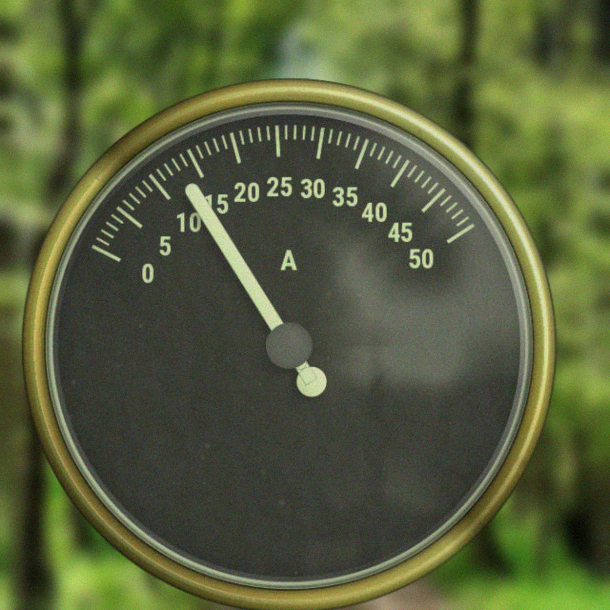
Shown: 13 A
